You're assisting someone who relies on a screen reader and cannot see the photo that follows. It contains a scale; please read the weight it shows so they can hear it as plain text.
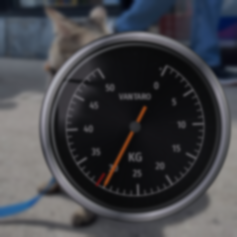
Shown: 30 kg
